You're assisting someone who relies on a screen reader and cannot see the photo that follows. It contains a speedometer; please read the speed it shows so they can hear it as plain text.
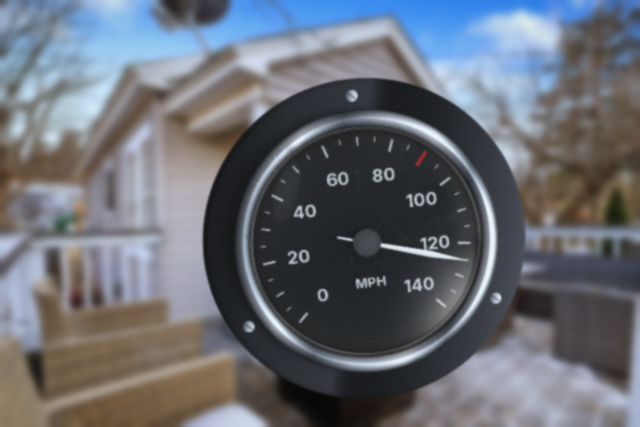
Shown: 125 mph
